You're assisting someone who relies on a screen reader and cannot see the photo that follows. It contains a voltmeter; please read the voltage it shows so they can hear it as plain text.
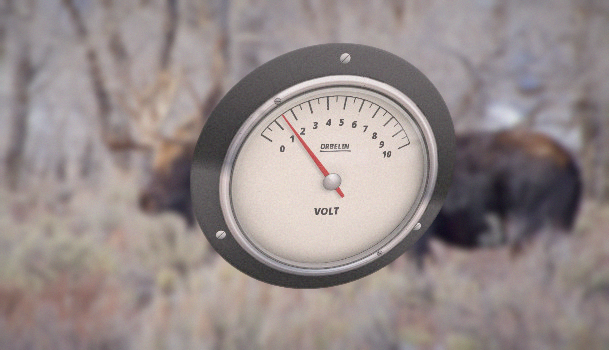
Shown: 1.5 V
